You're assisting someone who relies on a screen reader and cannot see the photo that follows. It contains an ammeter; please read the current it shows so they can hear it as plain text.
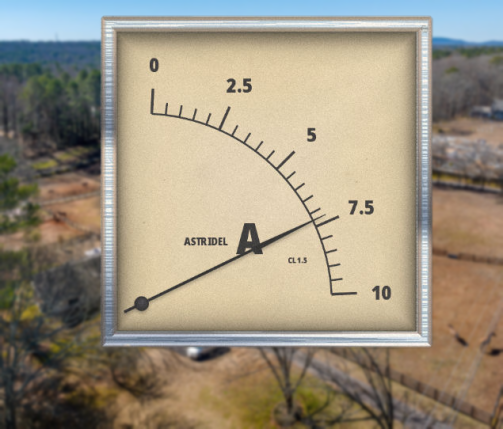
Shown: 7.25 A
